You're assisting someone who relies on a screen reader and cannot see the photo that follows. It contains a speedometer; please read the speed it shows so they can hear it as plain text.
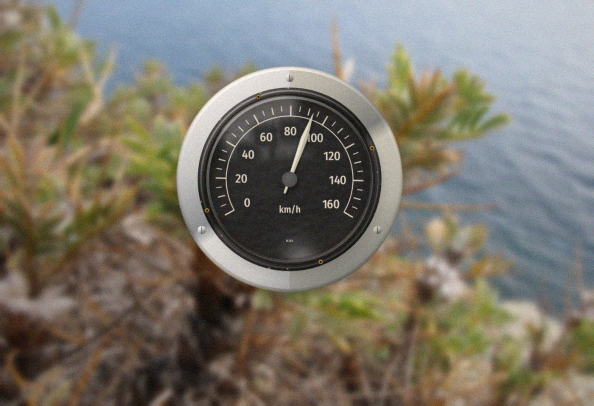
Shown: 92.5 km/h
